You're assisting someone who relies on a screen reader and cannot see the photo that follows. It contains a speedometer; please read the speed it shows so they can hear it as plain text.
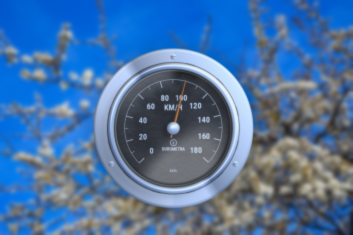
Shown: 100 km/h
